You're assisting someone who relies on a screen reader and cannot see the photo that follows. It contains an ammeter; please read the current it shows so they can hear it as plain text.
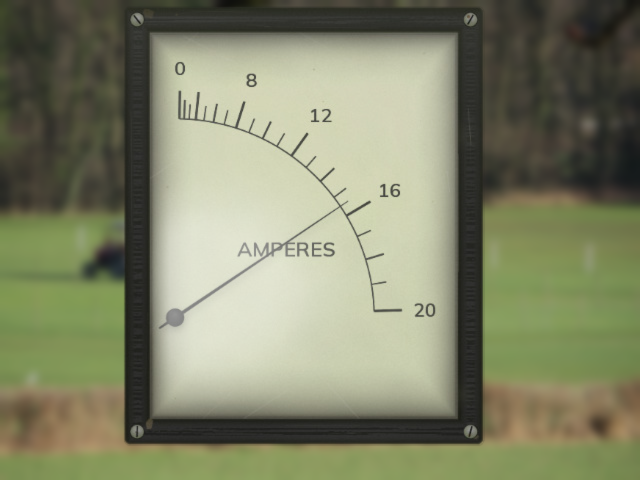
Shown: 15.5 A
